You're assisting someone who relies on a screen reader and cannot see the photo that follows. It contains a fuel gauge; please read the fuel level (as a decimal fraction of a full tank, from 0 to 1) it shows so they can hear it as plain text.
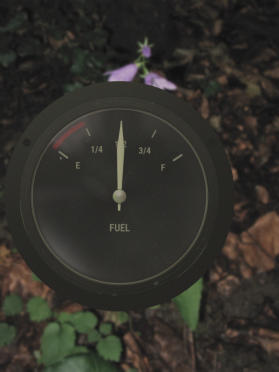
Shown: 0.5
